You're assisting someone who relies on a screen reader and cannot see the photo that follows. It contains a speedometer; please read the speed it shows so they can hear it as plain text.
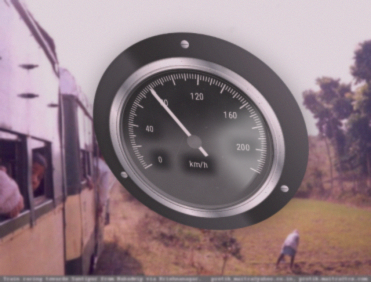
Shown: 80 km/h
